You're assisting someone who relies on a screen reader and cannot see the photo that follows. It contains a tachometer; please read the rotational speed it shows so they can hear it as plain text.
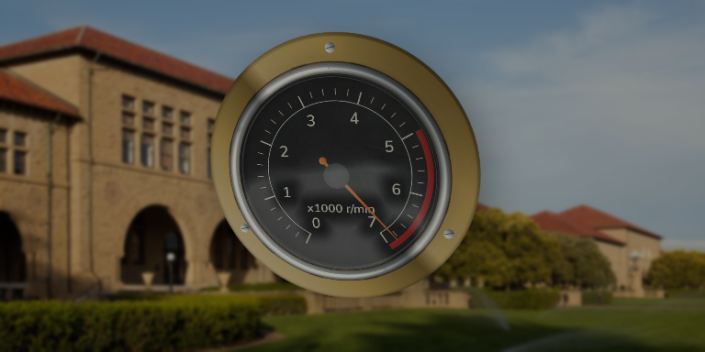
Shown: 6800 rpm
